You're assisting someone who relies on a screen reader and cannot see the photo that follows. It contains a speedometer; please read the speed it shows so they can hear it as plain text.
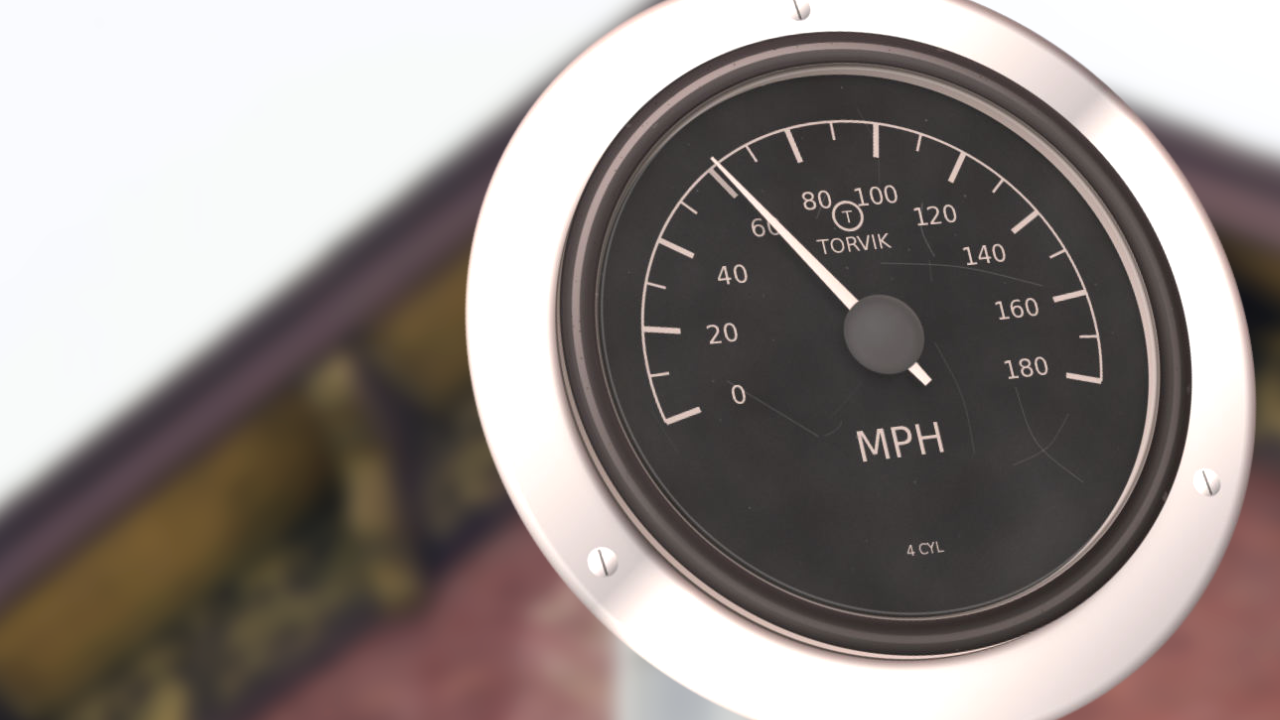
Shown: 60 mph
